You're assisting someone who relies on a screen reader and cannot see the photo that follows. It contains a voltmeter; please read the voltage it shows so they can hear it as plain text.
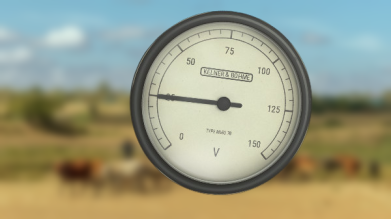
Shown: 25 V
